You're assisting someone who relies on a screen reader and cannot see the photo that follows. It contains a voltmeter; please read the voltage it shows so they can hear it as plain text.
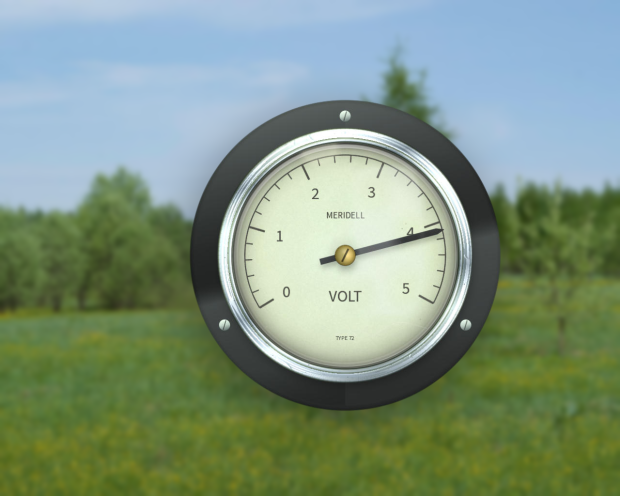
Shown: 4.1 V
